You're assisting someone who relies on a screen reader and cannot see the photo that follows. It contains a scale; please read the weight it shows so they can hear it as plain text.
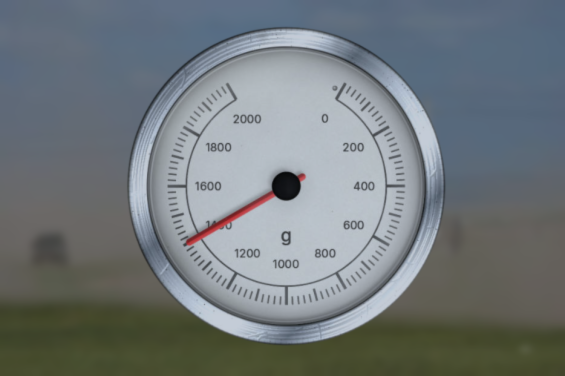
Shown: 1400 g
